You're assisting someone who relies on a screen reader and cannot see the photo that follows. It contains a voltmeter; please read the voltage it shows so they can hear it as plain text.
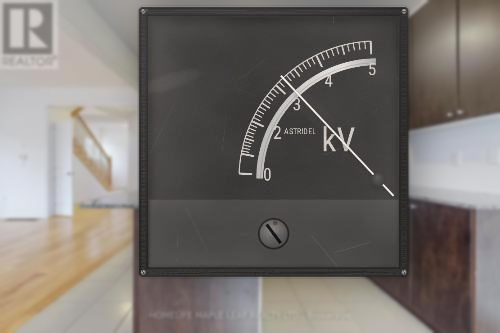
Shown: 3.2 kV
